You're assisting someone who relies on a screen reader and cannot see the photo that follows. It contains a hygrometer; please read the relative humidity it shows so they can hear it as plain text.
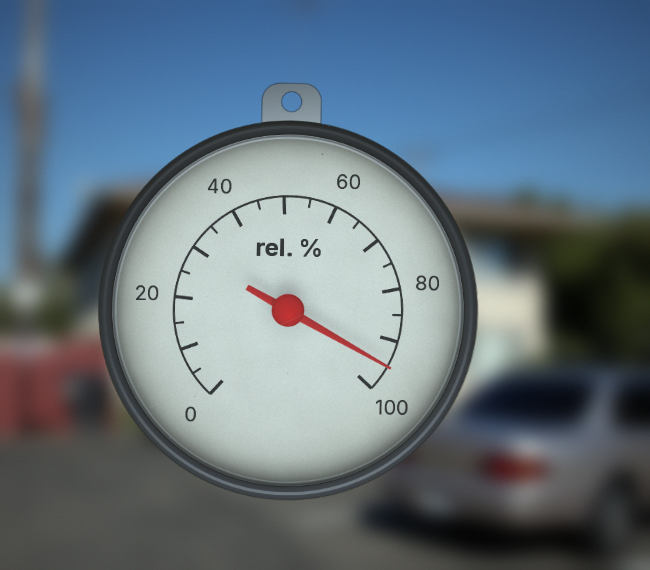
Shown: 95 %
